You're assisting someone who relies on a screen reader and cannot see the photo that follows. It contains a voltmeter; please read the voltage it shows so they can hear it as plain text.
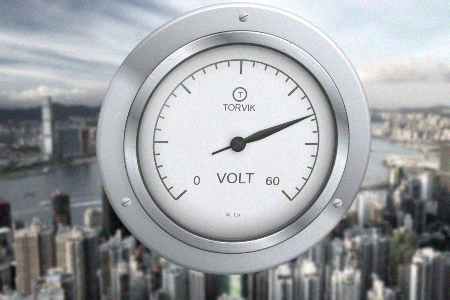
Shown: 45 V
